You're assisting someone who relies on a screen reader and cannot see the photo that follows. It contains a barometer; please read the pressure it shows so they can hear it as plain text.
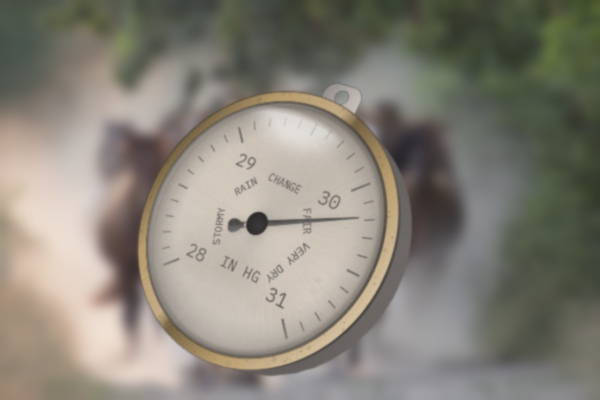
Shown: 30.2 inHg
